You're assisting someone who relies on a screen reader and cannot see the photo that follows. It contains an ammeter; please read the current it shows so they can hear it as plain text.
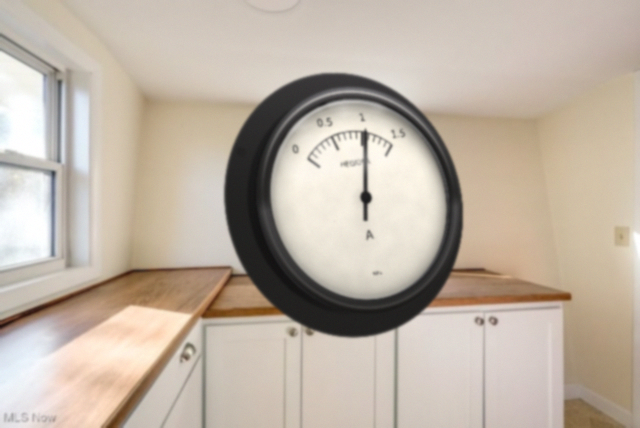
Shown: 1 A
